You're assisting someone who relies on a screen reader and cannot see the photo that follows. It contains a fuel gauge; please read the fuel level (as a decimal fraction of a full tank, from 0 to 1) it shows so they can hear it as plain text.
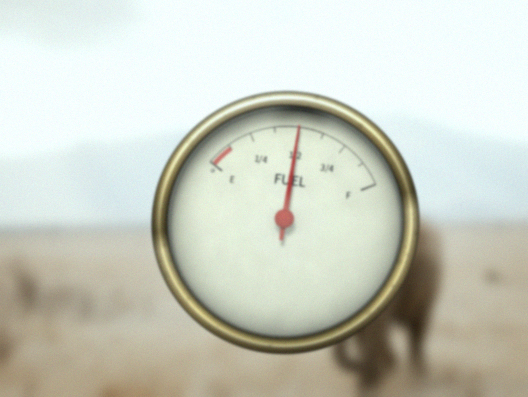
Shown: 0.5
